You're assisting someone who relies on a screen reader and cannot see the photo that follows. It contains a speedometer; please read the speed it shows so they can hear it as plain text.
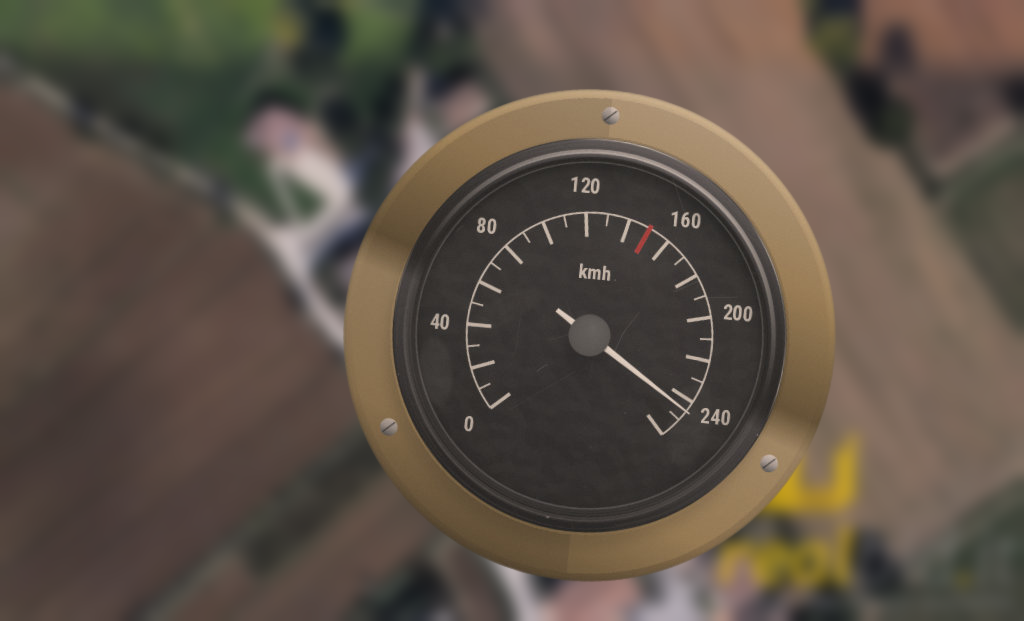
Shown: 245 km/h
